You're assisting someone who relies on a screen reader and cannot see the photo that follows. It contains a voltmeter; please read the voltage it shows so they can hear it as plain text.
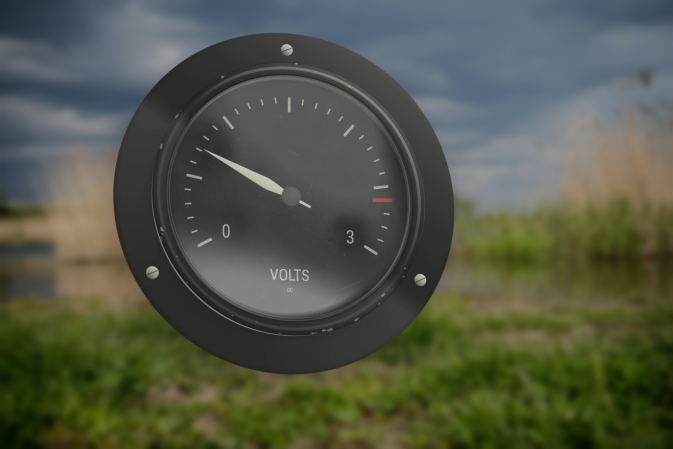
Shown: 0.7 V
